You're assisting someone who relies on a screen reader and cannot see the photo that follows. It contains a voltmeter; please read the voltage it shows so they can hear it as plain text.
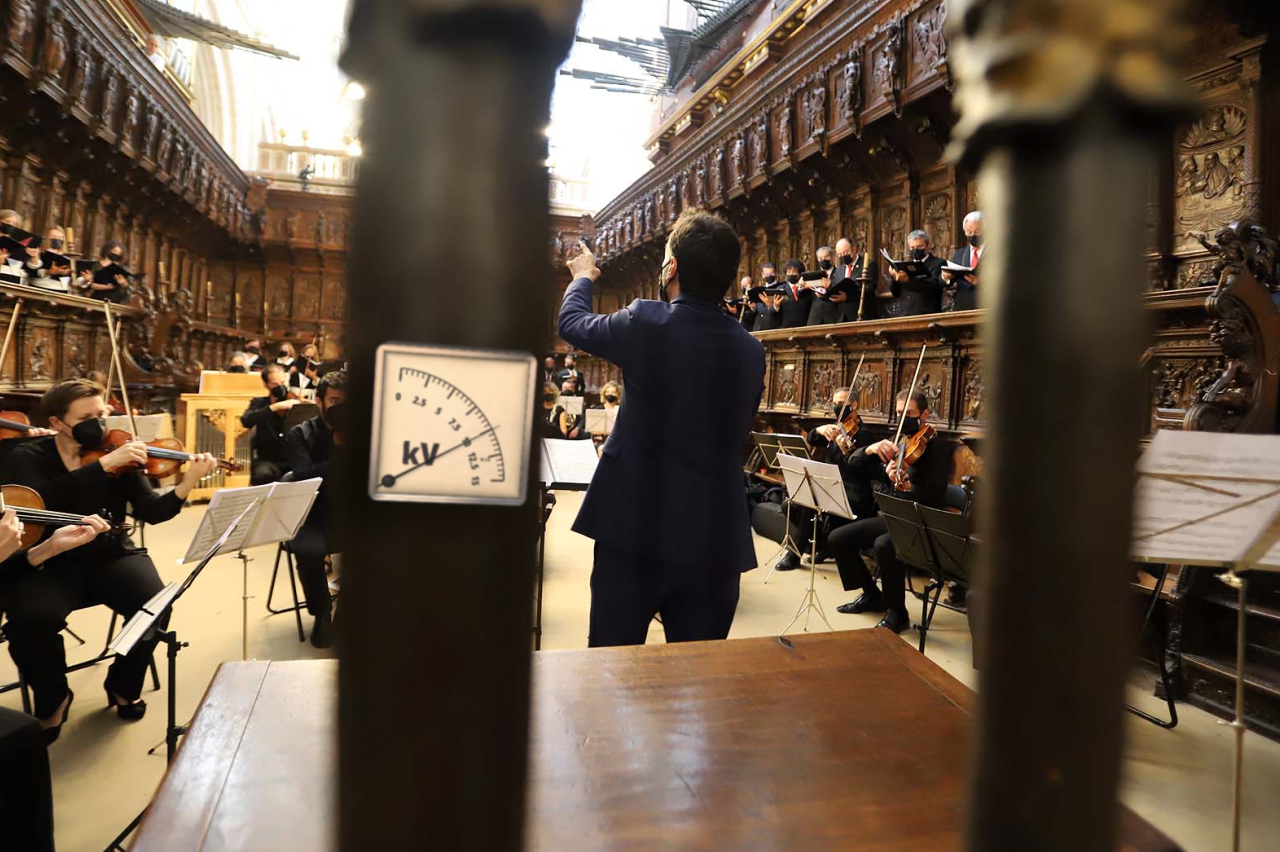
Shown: 10 kV
